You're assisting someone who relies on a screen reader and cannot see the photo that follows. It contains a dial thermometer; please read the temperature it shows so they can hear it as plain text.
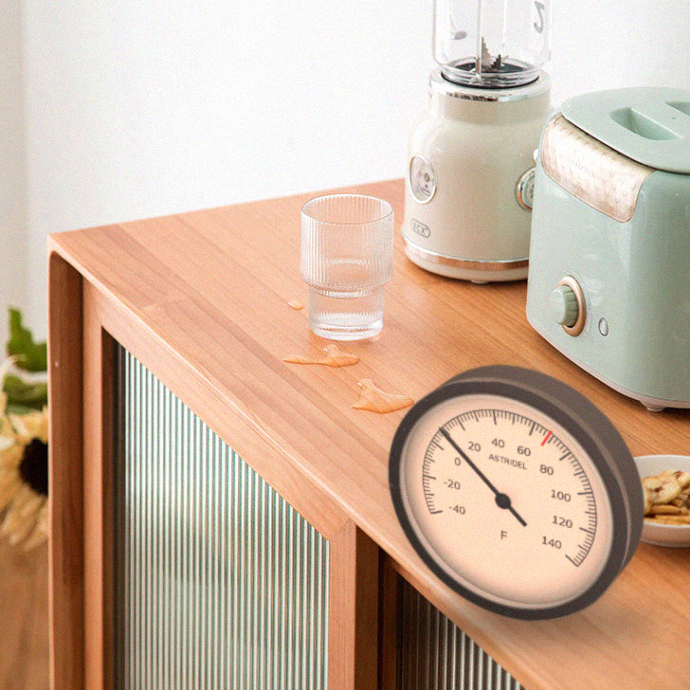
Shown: 10 °F
